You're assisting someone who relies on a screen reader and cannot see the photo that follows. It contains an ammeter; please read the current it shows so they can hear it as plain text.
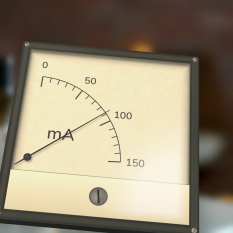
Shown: 90 mA
